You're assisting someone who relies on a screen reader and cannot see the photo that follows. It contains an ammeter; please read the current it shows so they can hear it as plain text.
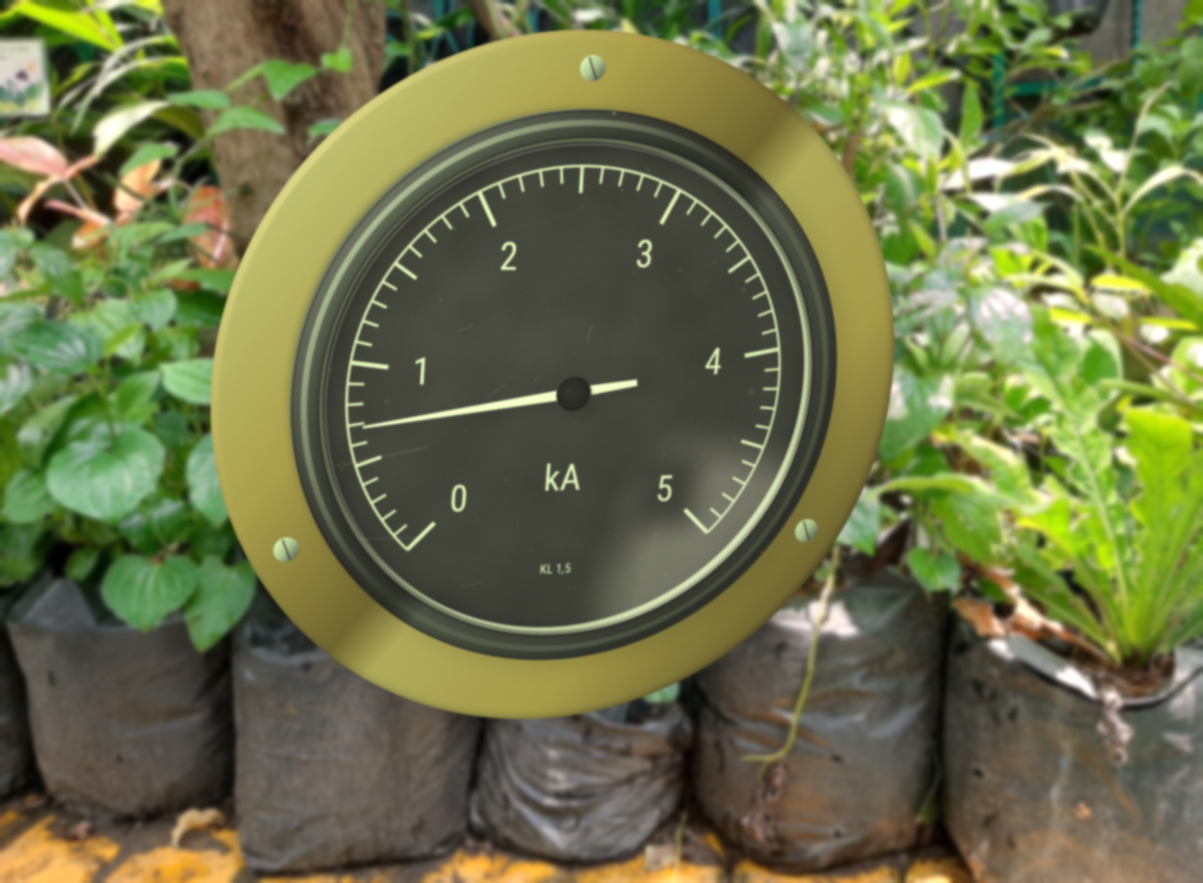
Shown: 0.7 kA
